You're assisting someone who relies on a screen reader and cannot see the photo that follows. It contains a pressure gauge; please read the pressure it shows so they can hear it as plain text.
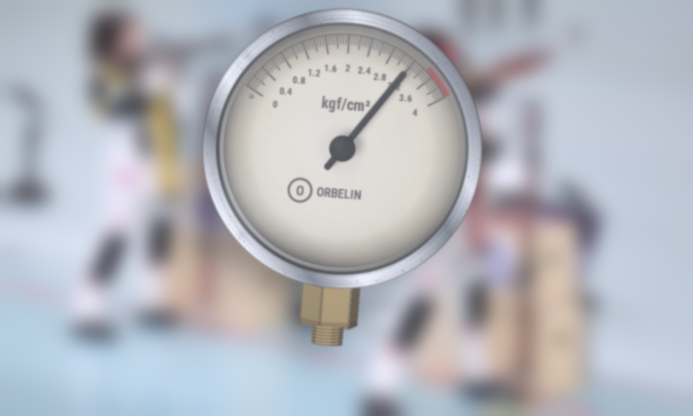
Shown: 3.2 kg/cm²
